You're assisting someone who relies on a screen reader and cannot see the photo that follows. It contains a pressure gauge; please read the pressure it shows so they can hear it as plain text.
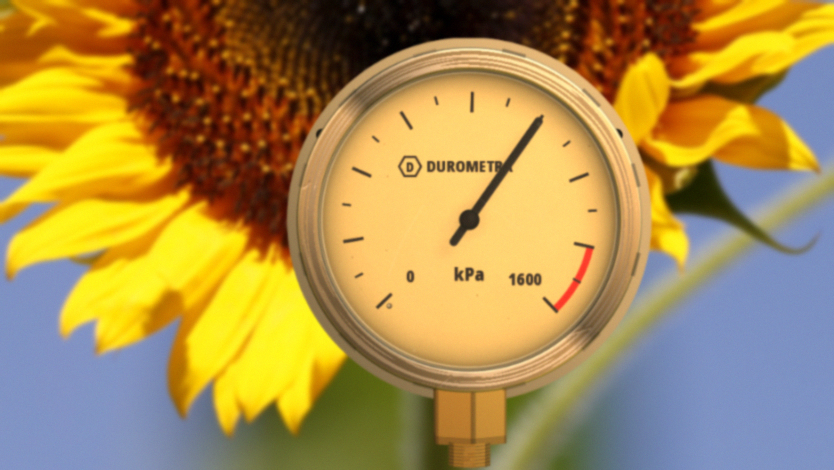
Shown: 1000 kPa
